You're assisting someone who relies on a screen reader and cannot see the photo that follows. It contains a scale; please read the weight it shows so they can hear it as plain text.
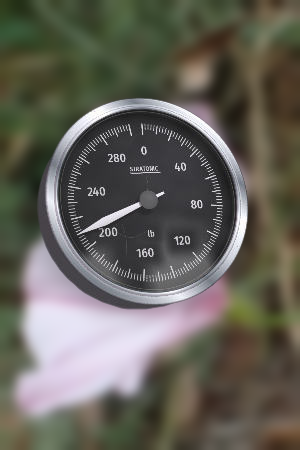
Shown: 210 lb
